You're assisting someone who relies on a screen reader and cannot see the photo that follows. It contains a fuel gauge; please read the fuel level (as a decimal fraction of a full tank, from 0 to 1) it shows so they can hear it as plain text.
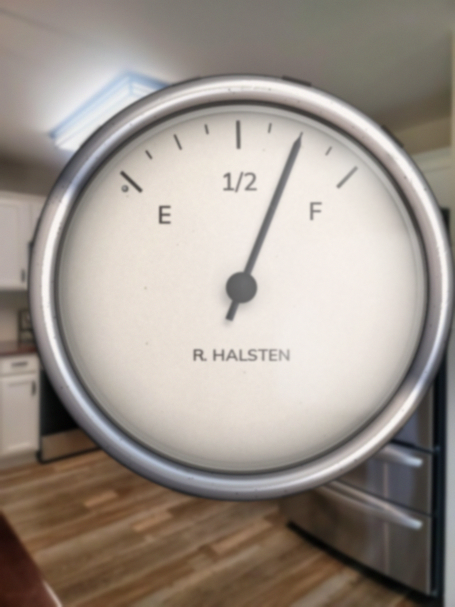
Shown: 0.75
